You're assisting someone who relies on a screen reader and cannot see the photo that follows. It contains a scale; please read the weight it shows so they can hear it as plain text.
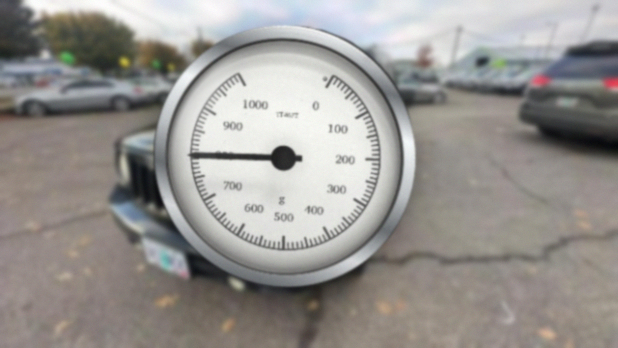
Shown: 800 g
